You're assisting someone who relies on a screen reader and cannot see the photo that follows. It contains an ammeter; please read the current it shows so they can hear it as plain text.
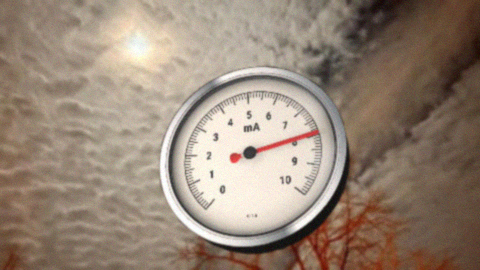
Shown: 8 mA
